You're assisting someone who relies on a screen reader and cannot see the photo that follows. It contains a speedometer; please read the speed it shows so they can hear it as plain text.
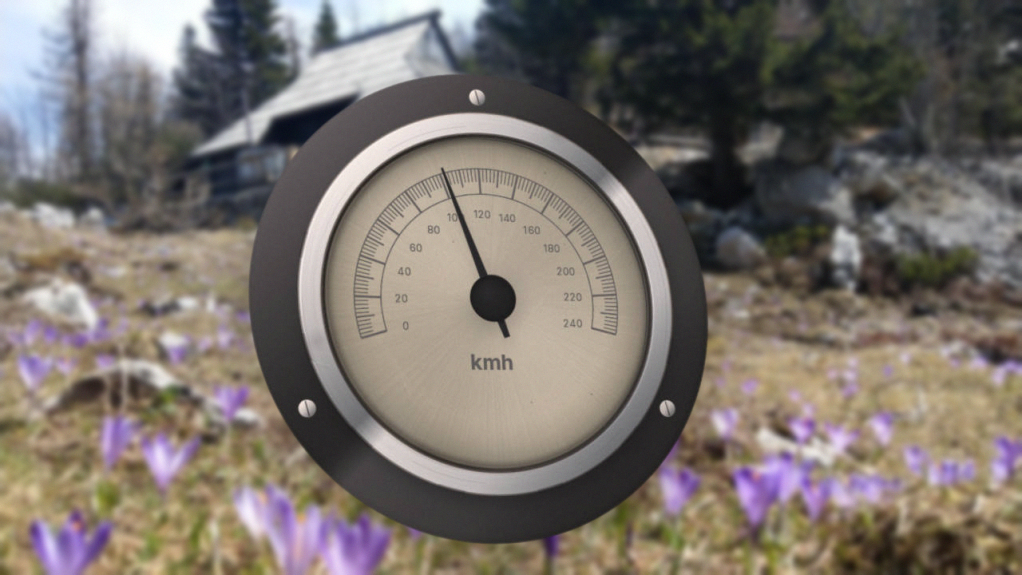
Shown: 100 km/h
